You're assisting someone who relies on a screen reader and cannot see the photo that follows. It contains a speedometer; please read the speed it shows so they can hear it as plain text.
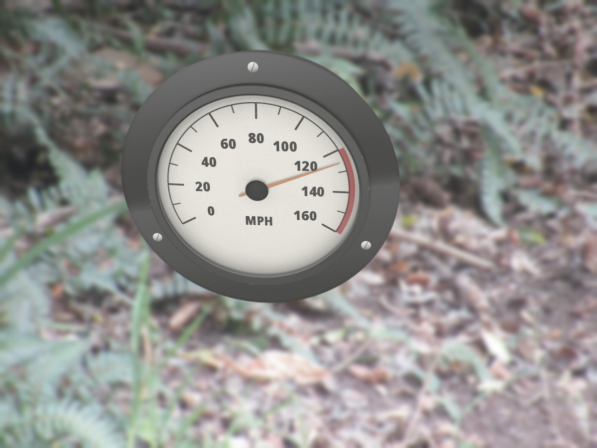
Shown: 125 mph
